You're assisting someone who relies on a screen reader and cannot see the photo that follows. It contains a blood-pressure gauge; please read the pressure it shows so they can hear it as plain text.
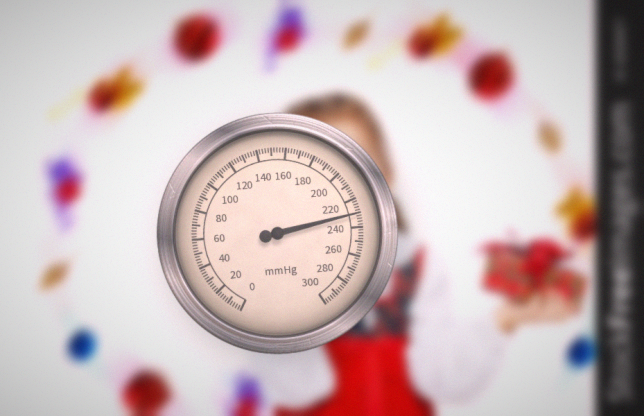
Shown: 230 mmHg
